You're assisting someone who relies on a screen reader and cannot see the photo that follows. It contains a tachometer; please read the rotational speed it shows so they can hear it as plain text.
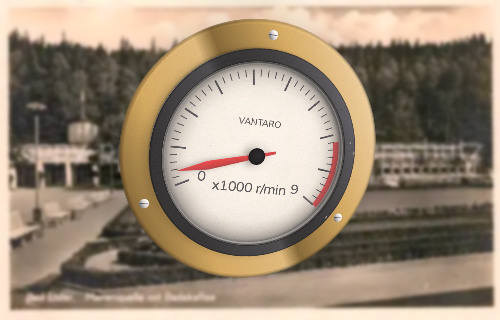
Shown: 400 rpm
